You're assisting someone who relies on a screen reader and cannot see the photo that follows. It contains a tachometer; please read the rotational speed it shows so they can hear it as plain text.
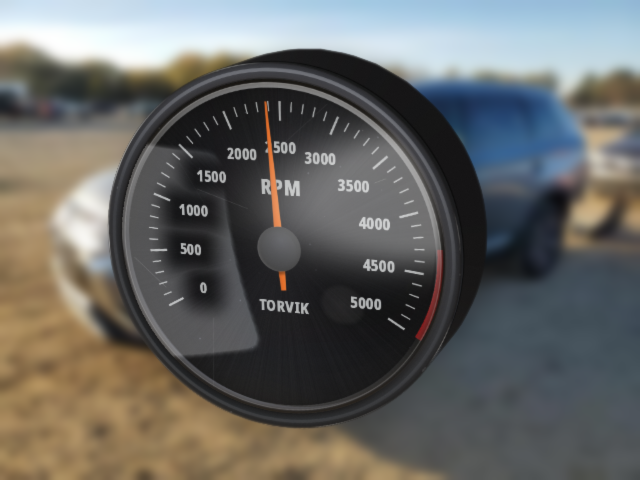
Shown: 2400 rpm
